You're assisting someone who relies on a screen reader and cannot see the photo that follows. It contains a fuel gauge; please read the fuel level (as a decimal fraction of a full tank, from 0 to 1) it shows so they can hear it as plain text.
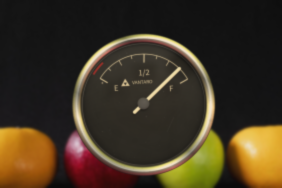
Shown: 0.875
